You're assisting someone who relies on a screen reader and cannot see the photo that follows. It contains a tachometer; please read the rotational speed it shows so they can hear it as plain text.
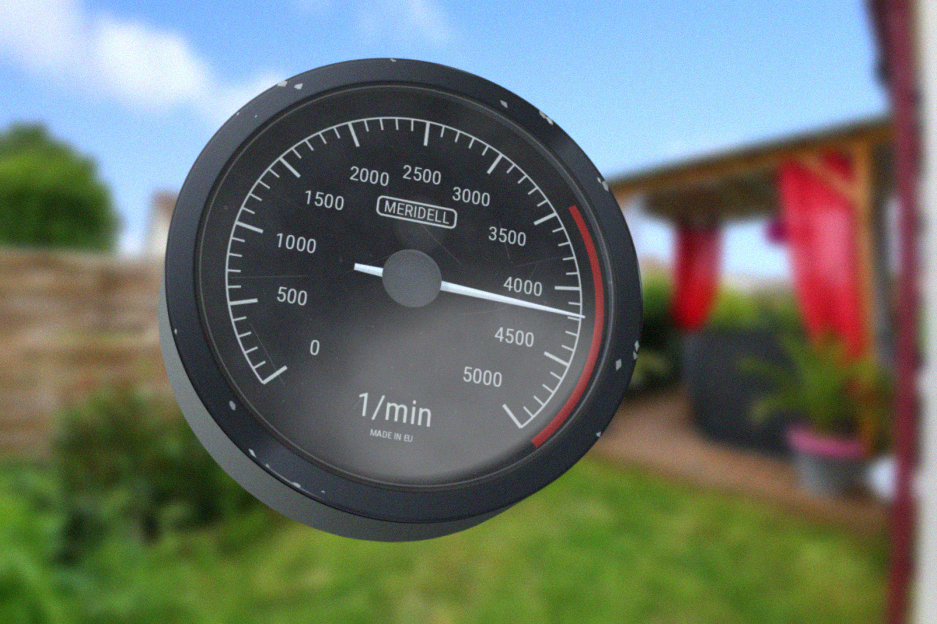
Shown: 4200 rpm
